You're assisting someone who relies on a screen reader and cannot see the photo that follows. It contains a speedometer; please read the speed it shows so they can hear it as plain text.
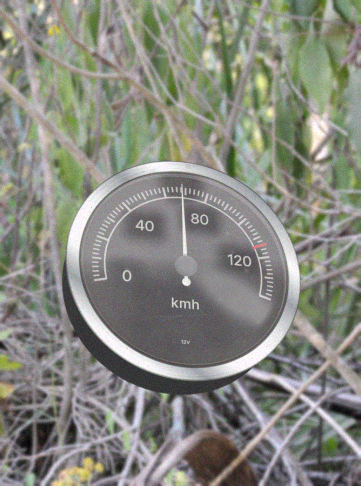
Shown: 68 km/h
